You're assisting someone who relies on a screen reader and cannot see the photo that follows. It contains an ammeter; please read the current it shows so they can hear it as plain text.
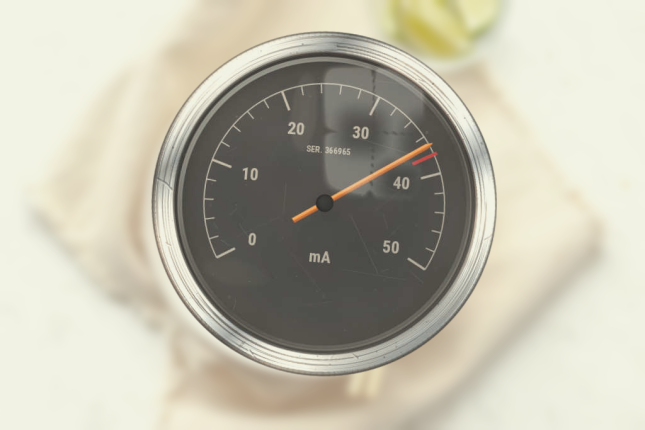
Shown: 37 mA
